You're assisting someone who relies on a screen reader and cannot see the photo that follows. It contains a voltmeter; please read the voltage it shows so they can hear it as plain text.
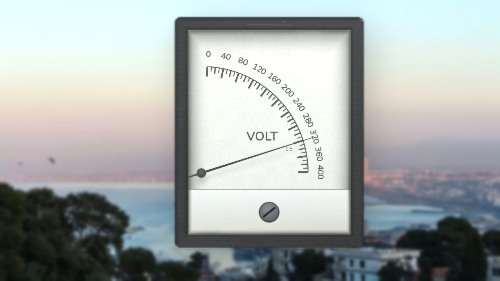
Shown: 320 V
